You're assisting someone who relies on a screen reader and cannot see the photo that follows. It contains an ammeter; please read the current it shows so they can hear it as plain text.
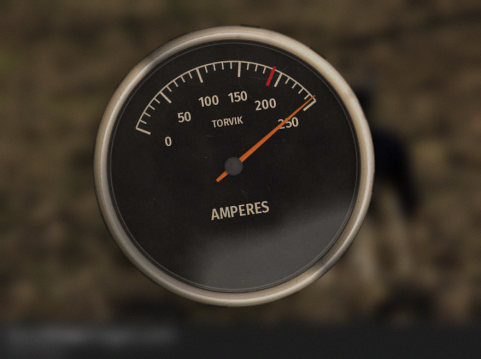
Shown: 245 A
